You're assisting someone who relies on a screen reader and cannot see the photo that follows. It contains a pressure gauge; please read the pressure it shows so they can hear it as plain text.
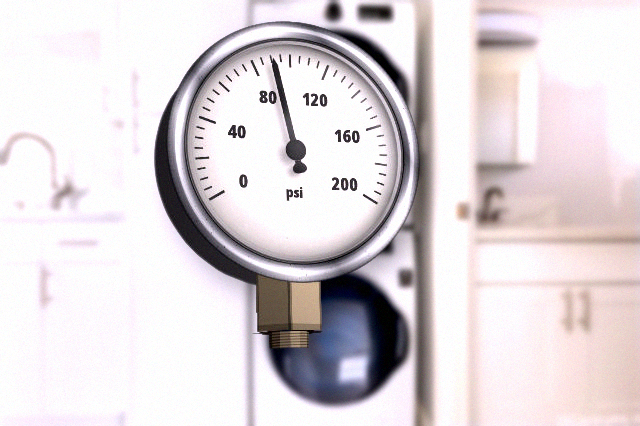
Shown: 90 psi
